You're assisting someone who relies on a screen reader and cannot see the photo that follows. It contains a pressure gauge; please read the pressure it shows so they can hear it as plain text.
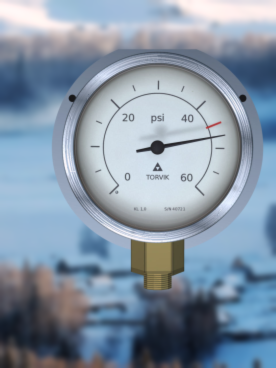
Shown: 47.5 psi
